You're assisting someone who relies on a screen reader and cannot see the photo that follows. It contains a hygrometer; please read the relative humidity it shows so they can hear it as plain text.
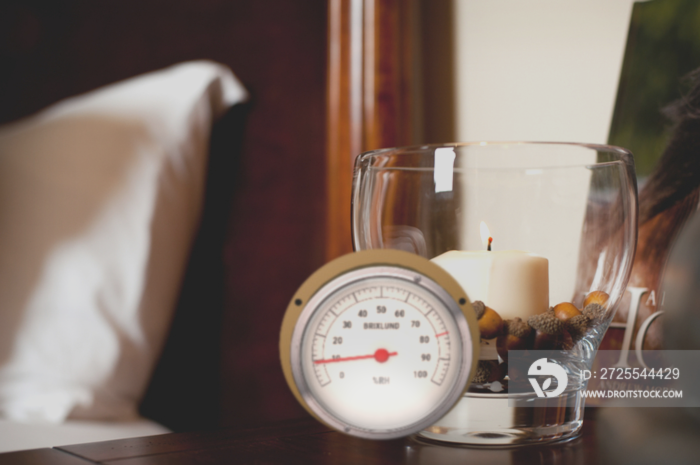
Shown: 10 %
